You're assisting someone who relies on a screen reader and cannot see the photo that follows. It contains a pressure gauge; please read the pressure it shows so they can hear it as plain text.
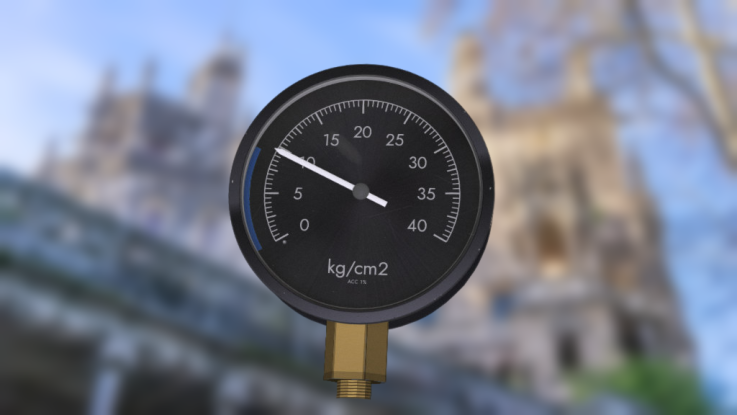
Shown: 9.5 kg/cm²
